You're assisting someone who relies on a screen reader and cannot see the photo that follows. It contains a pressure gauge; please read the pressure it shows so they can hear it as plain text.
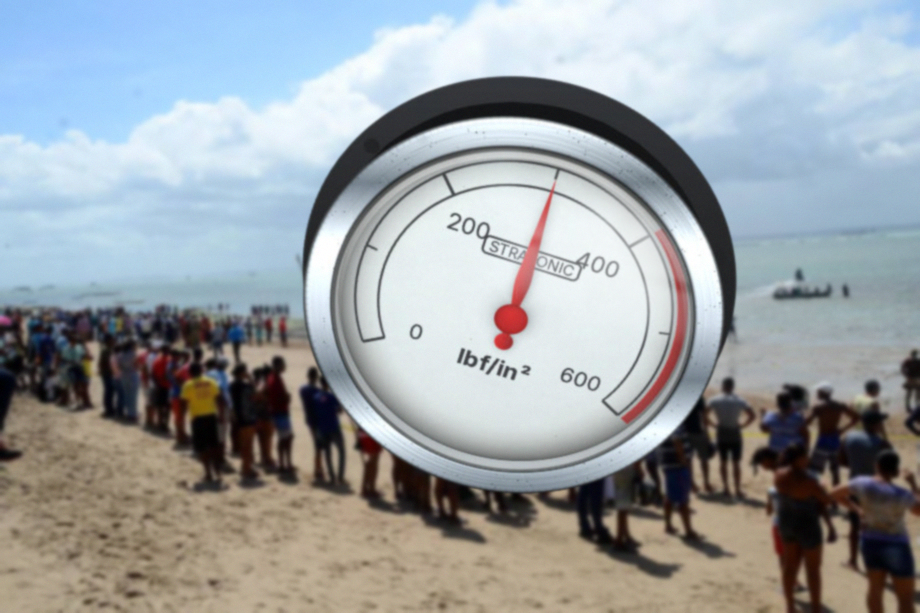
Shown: 300 psi
